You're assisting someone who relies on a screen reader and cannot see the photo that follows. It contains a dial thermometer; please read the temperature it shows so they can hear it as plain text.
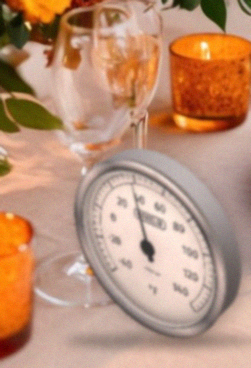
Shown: 40 °F
